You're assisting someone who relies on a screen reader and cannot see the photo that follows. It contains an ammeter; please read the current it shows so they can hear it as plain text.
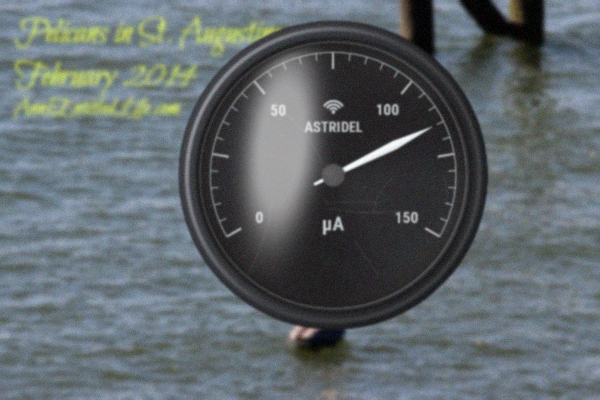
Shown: 115 µA
